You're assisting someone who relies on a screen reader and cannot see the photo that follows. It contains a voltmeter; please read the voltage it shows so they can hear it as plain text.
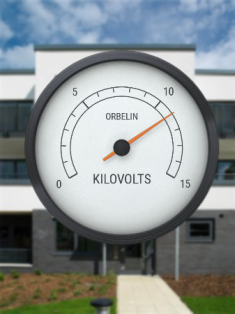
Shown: 11 kV
